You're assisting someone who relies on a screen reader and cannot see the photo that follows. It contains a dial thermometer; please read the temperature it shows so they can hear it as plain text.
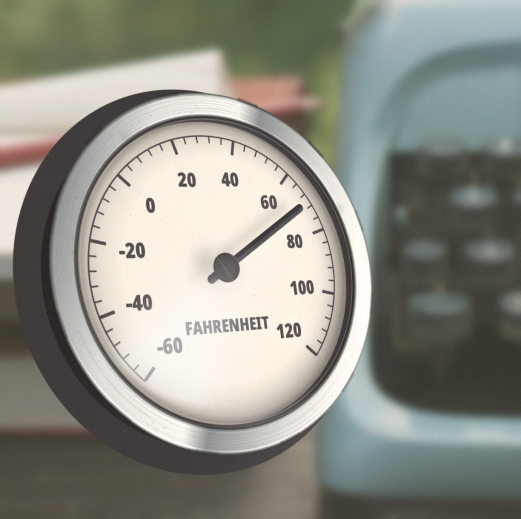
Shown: 70 °F
